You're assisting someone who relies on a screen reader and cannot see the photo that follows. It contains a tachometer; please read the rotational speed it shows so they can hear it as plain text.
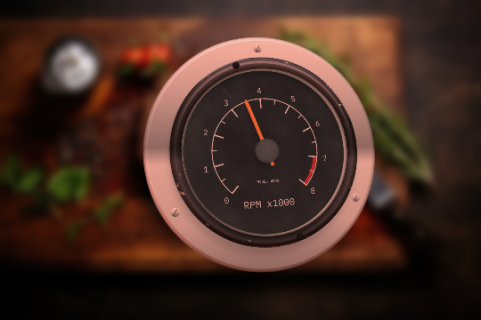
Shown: 3500 rpm
